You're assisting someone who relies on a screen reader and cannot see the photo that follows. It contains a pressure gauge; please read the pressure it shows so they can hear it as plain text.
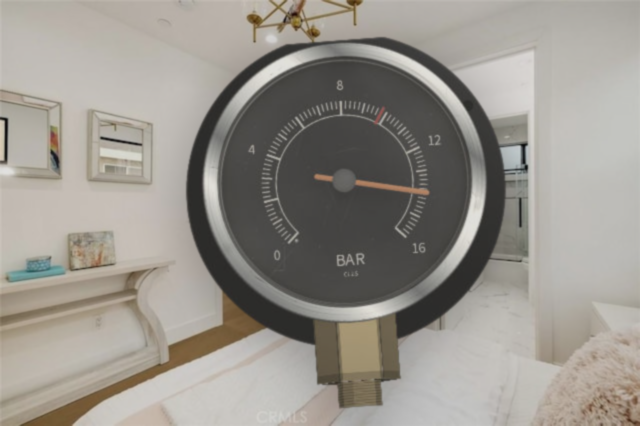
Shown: 14 bar
